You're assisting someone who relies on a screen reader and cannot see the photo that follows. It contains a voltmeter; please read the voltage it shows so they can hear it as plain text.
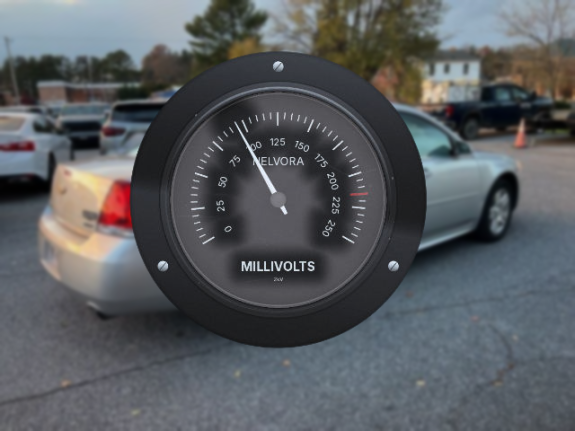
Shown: 95 mV
